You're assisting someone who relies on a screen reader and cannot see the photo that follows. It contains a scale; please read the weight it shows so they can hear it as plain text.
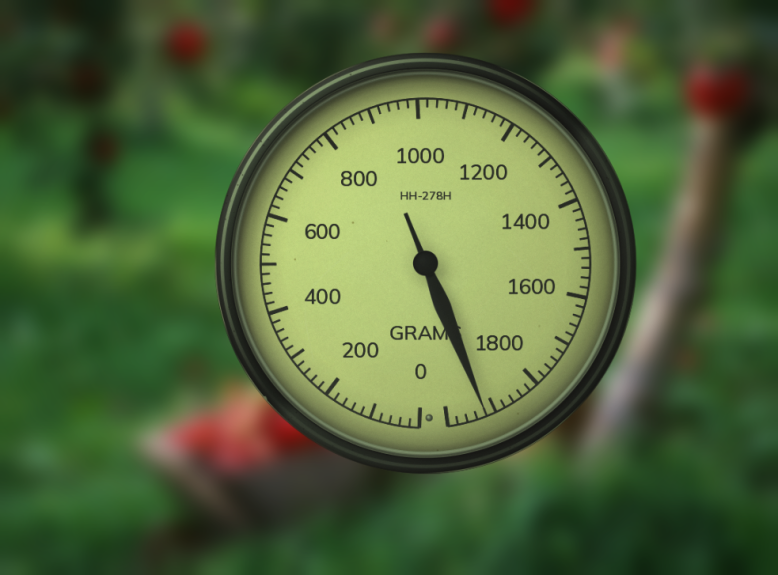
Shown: 1920 g
